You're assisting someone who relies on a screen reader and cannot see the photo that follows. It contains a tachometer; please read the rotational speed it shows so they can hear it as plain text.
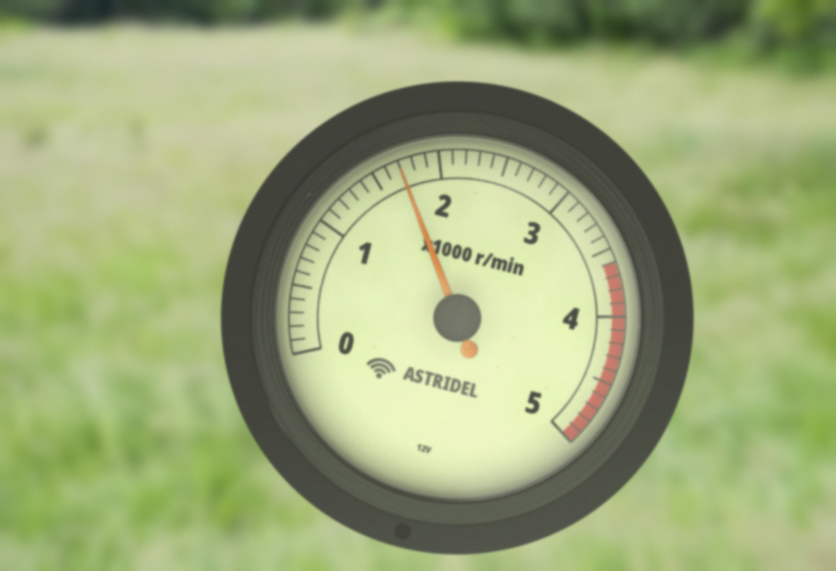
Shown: 1700 rpm
